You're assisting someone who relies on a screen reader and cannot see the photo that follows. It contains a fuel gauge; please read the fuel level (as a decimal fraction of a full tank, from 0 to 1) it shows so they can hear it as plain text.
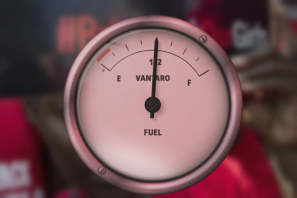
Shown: 0.5
